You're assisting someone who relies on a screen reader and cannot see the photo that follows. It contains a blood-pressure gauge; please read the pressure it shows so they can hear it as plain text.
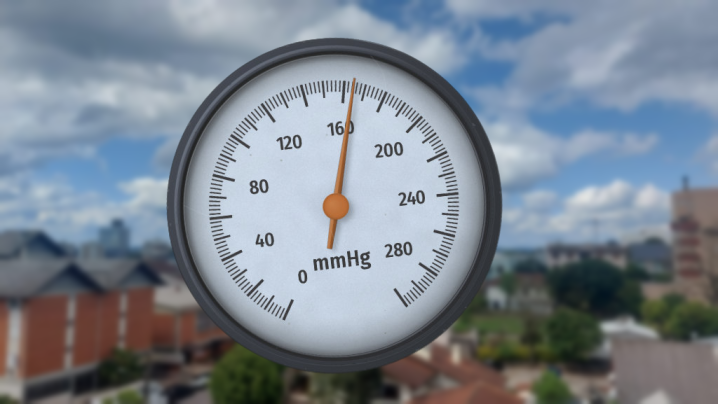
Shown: 164 mmHg
